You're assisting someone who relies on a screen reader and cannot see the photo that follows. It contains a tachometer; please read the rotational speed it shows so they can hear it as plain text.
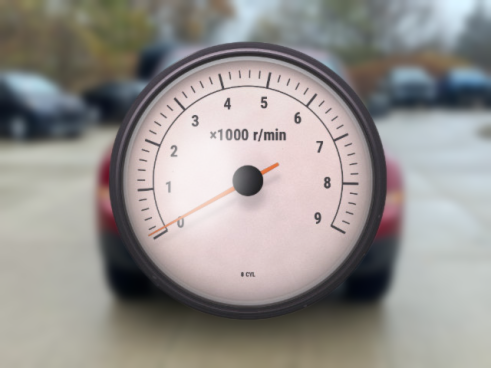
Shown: 100 rpm
